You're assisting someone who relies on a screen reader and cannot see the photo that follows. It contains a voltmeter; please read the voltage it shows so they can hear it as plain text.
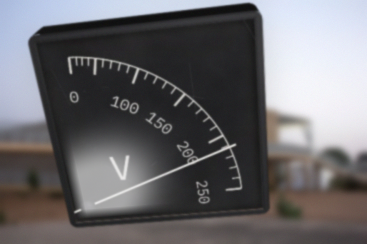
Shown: 210 V
